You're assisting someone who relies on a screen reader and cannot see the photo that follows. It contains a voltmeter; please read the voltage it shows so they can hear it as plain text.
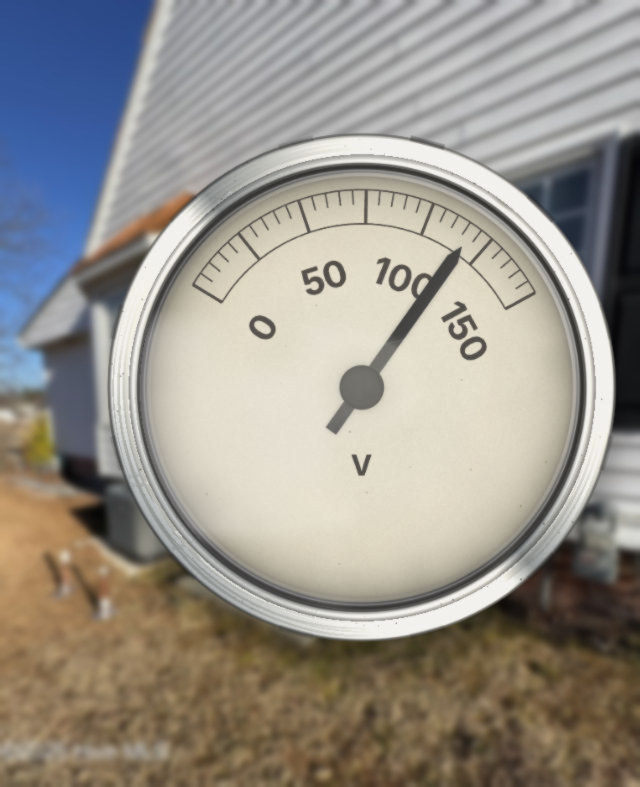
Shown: 117.5 V
